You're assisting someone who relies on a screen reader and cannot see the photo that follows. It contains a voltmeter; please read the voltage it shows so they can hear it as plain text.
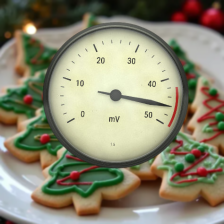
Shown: 46 mV
